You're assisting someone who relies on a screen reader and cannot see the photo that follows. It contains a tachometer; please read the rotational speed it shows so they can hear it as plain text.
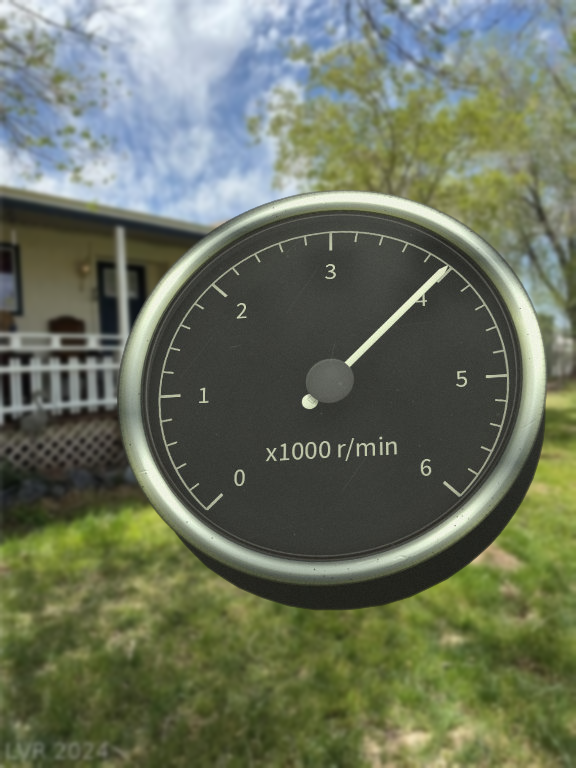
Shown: 4000 rpm
